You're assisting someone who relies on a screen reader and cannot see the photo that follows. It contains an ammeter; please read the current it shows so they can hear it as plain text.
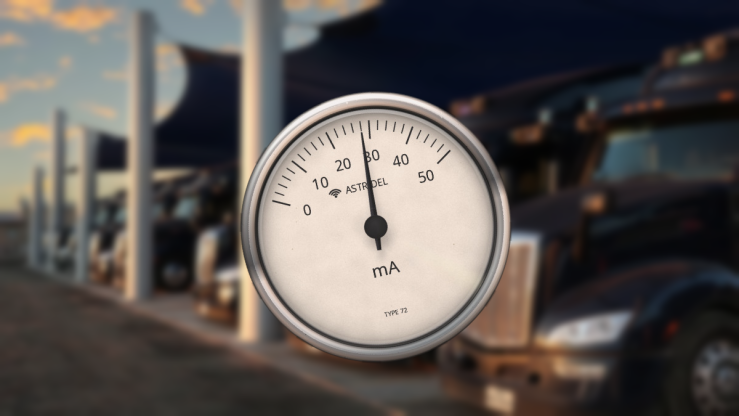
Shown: 28 mA
